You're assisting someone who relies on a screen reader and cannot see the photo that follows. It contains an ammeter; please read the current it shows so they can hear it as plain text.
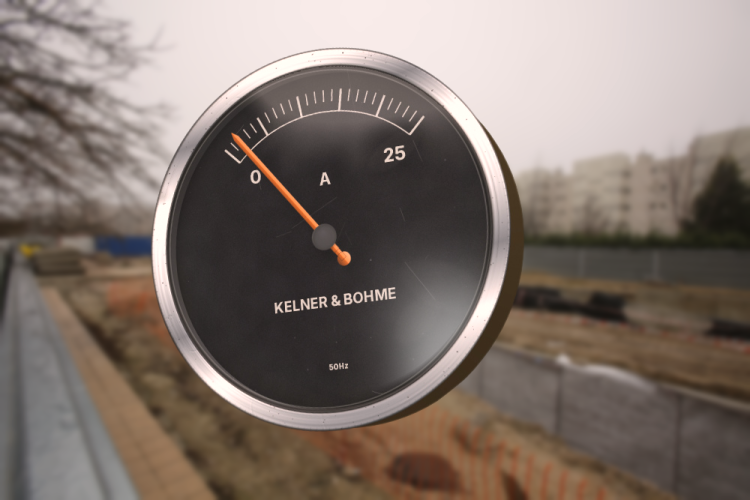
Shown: 2 A
